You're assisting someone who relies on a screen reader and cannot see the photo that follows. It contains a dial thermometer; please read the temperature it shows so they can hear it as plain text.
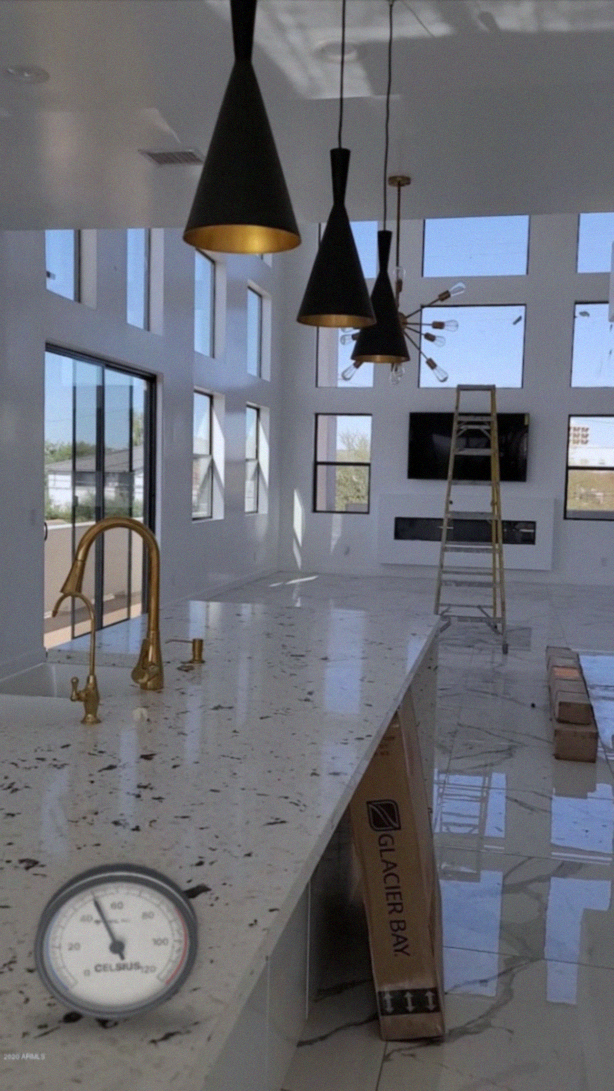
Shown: 50 °C
